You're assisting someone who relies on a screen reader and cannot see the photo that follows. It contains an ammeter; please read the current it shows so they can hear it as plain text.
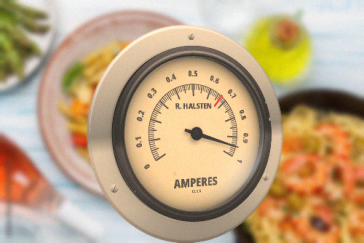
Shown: 0.95 A
